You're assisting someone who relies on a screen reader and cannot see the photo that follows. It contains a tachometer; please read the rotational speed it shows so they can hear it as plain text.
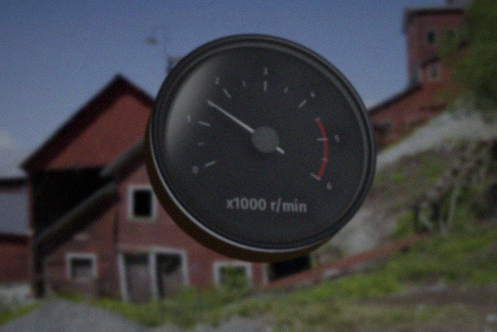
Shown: 1500 rpm
